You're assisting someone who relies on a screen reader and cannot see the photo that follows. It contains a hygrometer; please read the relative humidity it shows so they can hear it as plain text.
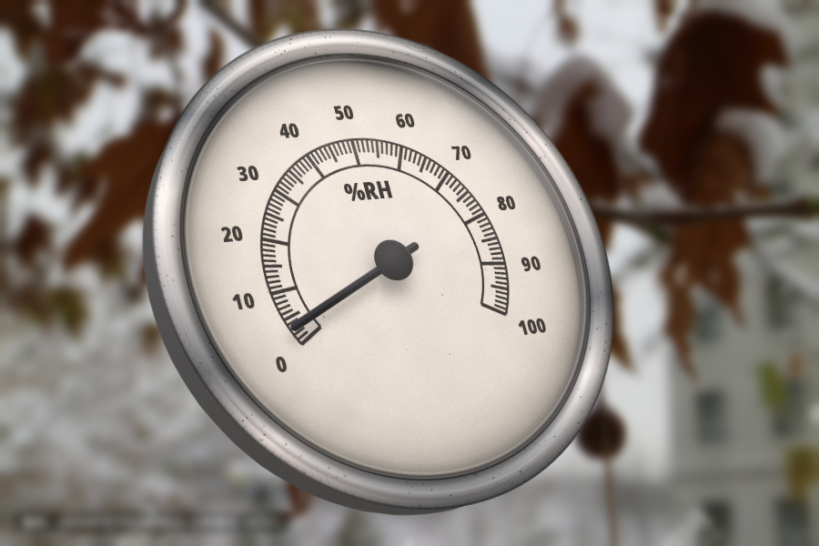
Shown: 3 %
